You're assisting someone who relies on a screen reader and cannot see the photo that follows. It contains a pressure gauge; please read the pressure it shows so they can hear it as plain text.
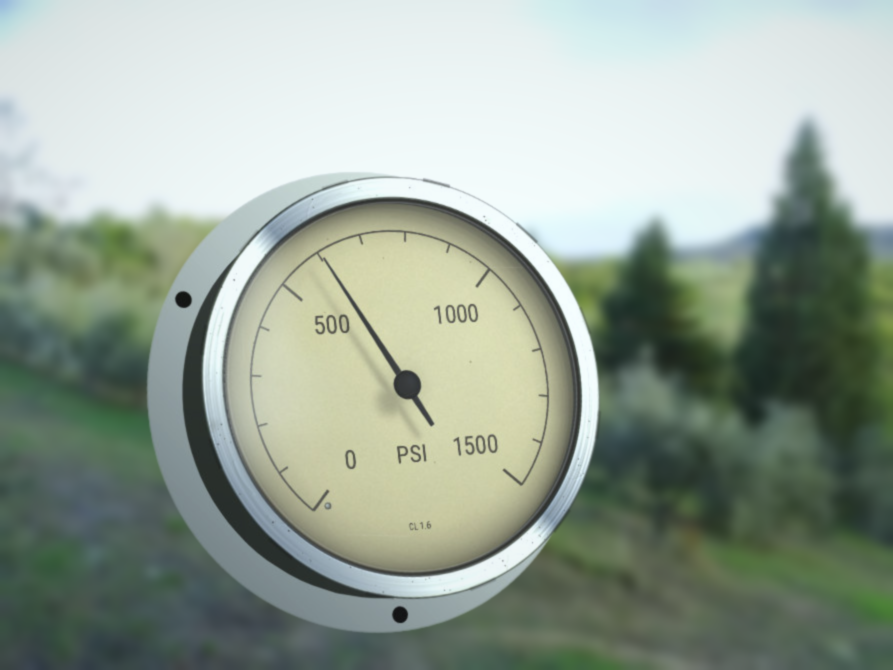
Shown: 600 psi
